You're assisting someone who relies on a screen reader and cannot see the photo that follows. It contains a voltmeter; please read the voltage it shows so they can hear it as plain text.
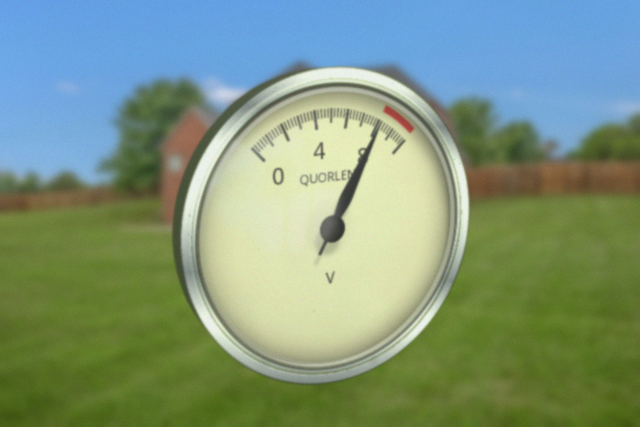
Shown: 8 V
